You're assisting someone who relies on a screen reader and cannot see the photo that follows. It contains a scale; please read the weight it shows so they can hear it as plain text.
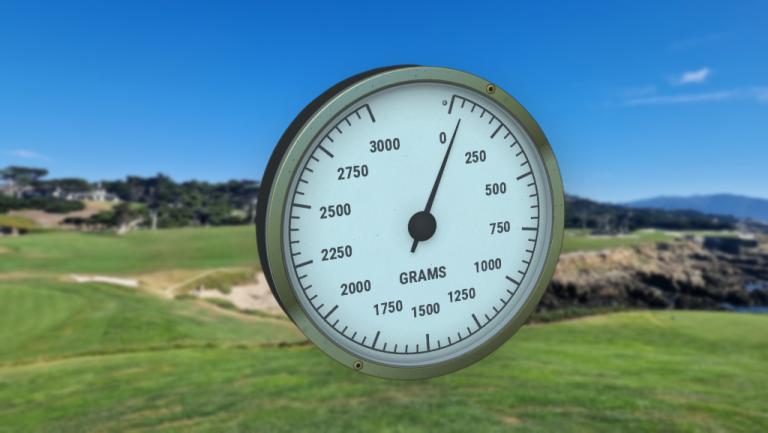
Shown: 50 g
